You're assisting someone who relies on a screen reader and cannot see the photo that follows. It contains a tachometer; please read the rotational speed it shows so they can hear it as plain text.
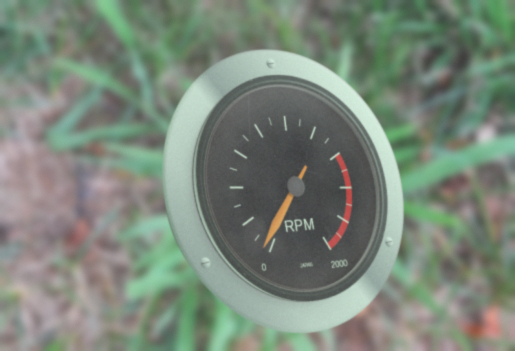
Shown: 50 rpm
